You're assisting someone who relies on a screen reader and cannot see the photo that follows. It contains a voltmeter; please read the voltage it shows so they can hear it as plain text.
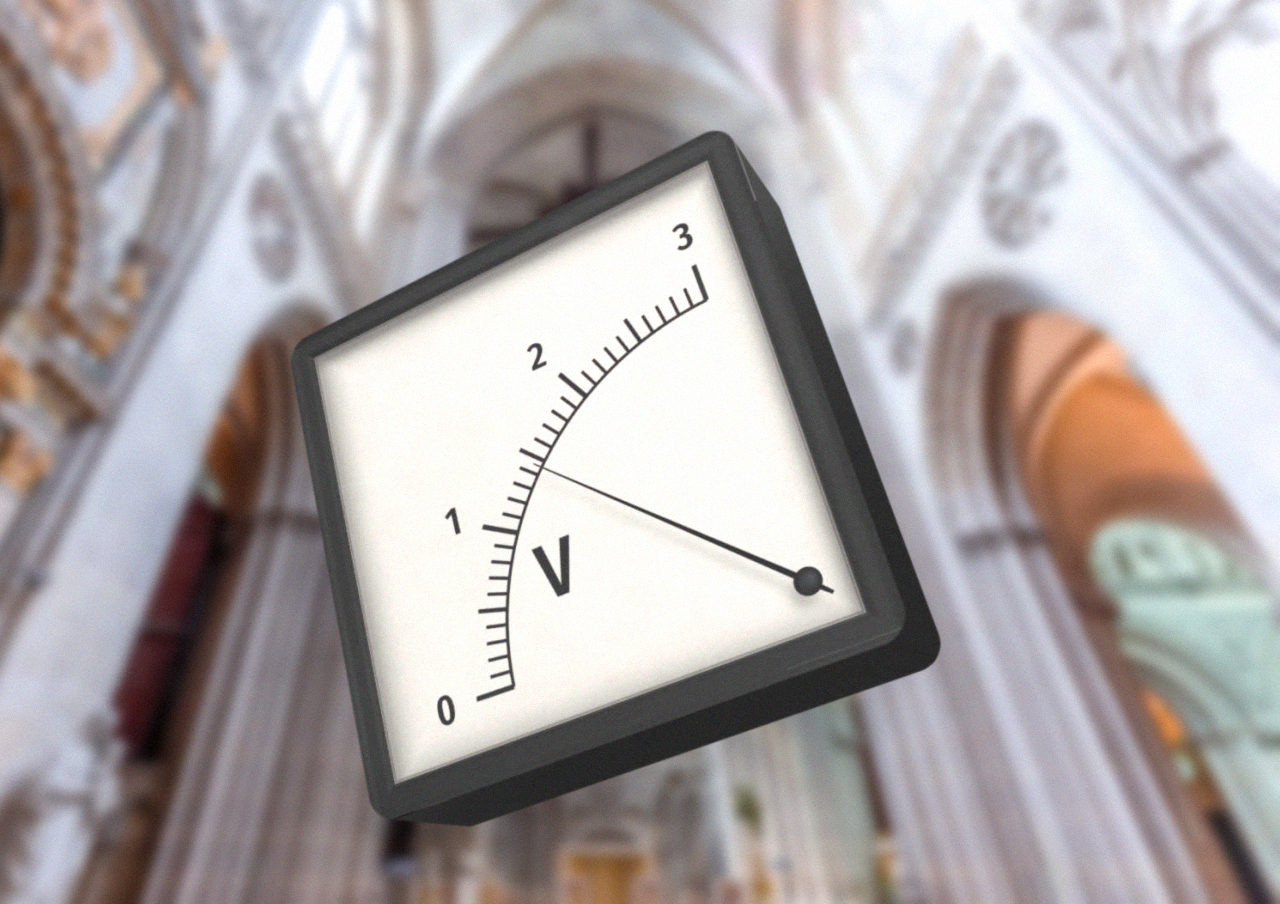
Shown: 1.45 V
